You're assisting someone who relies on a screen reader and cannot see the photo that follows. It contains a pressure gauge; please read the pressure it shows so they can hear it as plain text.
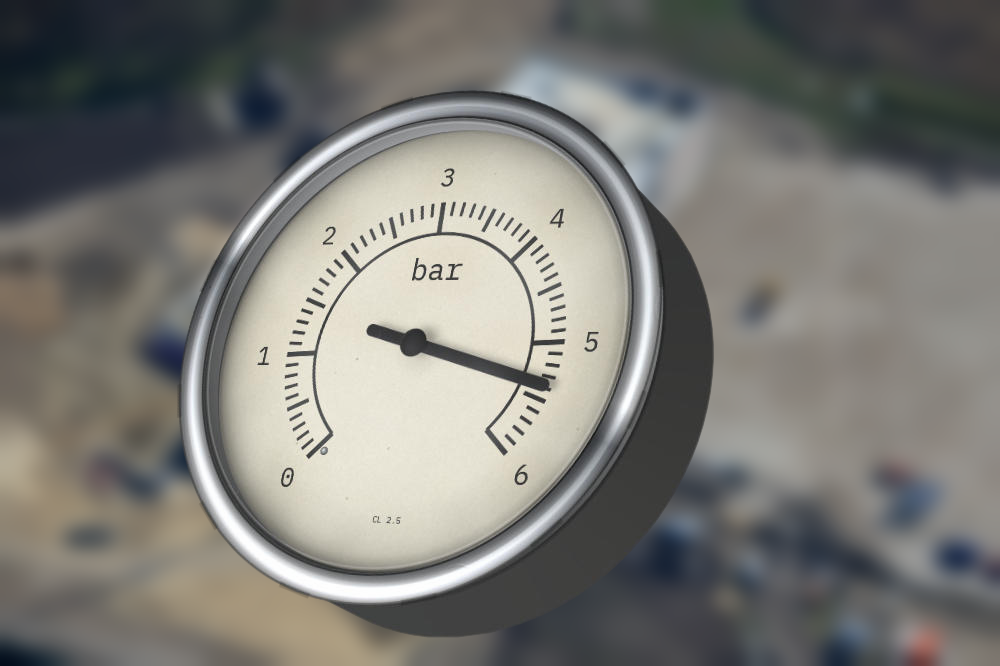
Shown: 5.4 bar
